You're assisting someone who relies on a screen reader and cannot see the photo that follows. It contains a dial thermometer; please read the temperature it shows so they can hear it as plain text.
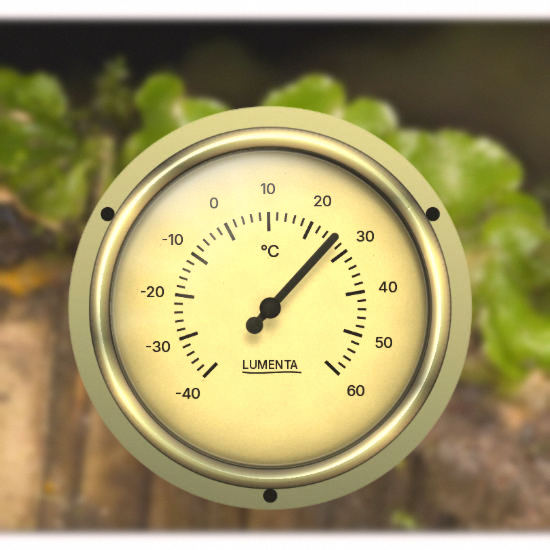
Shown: 26 °C
